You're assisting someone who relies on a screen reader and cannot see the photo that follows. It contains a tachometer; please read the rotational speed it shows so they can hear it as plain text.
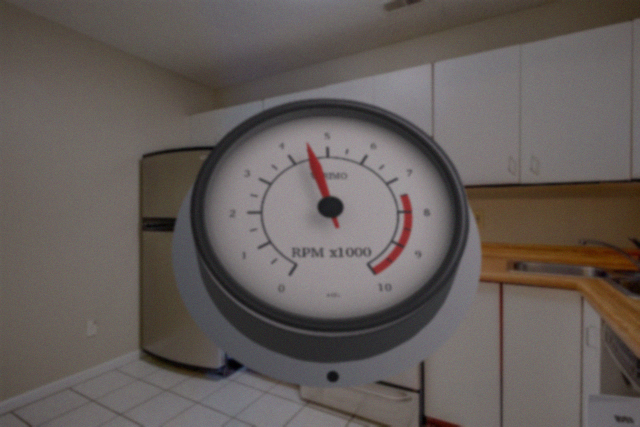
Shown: 4500 rpm
